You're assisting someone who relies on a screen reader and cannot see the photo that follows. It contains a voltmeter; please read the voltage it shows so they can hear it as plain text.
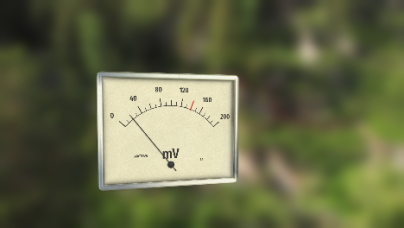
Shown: 20 mV
